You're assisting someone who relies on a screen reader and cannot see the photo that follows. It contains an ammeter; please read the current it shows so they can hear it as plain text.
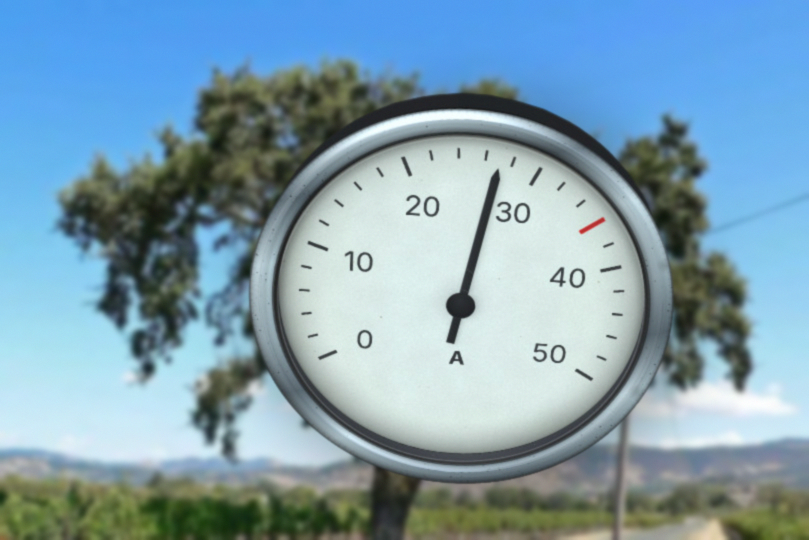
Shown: 27 A
